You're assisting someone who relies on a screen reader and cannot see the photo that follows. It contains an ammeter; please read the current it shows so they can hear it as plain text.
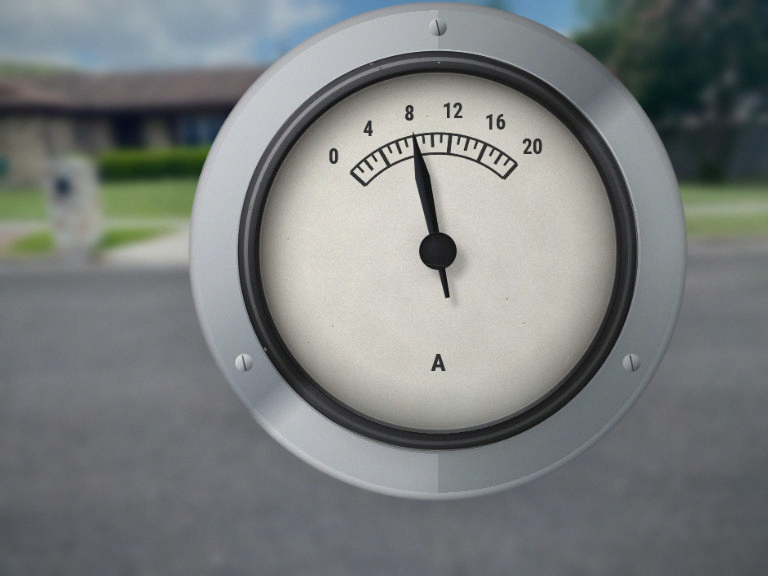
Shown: 8 A
